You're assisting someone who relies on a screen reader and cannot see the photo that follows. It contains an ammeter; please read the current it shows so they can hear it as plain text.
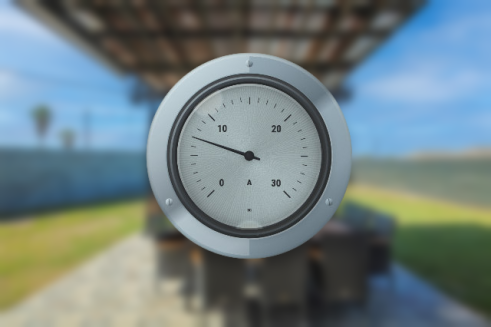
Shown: 7 A
